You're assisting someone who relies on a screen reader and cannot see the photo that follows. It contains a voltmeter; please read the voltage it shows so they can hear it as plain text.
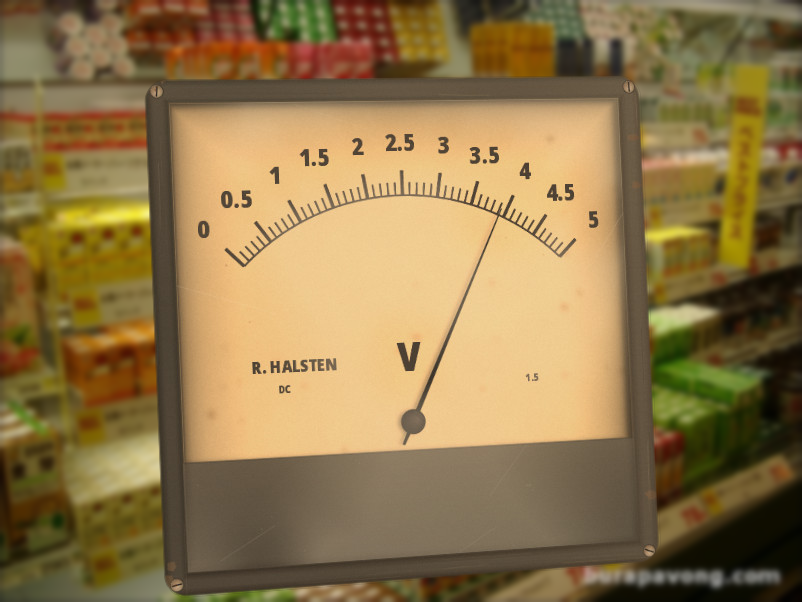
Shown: 3.9 V
